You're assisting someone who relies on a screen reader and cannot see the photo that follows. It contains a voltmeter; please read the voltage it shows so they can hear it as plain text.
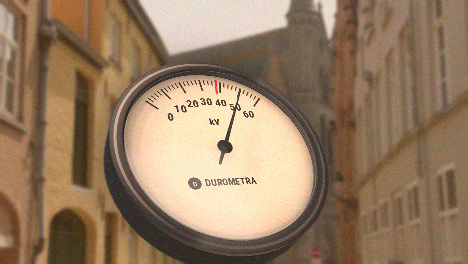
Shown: 50 kV
